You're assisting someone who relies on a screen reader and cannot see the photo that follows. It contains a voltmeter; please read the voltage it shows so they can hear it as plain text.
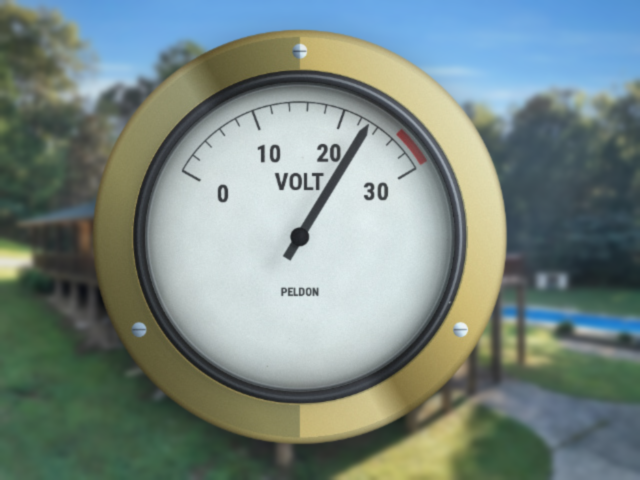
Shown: 23 V
